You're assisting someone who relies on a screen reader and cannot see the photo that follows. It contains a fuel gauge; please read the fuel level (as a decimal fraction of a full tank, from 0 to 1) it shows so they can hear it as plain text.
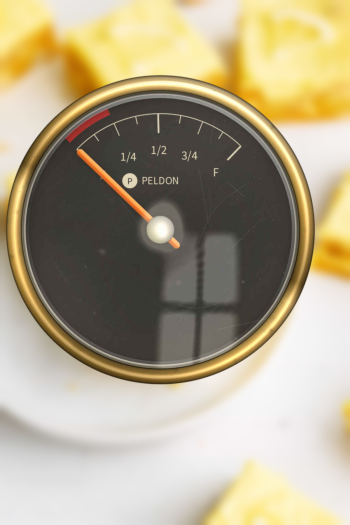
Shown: 0
